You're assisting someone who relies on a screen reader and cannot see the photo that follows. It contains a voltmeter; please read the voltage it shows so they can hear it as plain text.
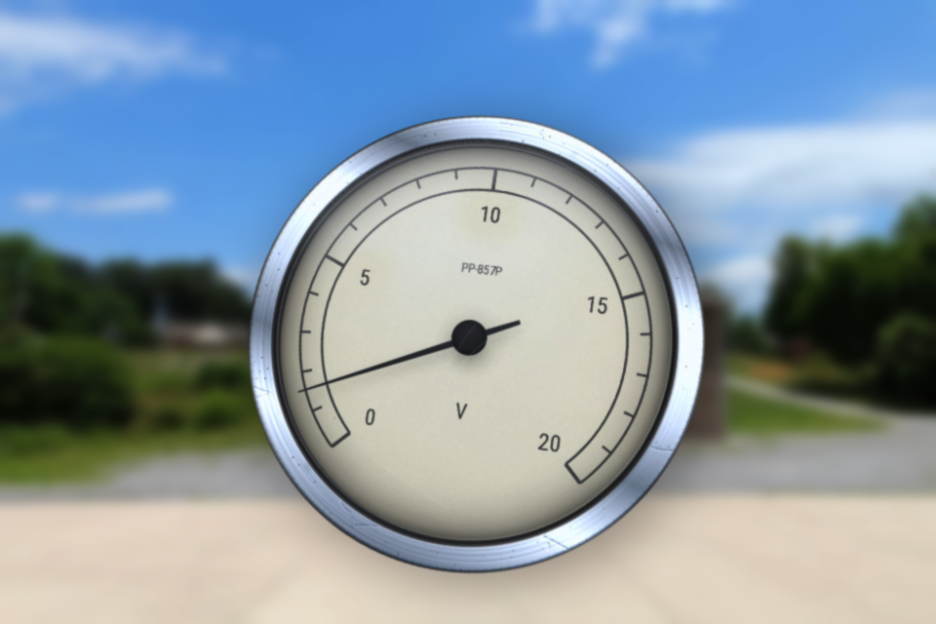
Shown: 1.5 V
